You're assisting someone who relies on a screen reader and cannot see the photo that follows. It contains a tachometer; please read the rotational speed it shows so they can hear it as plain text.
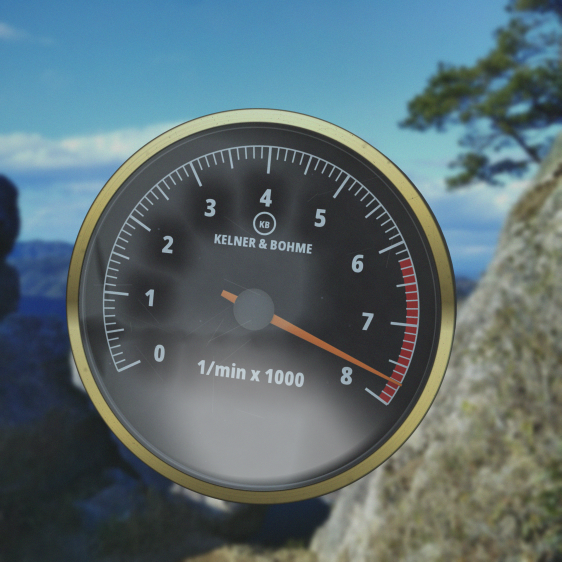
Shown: 7700 rpm
